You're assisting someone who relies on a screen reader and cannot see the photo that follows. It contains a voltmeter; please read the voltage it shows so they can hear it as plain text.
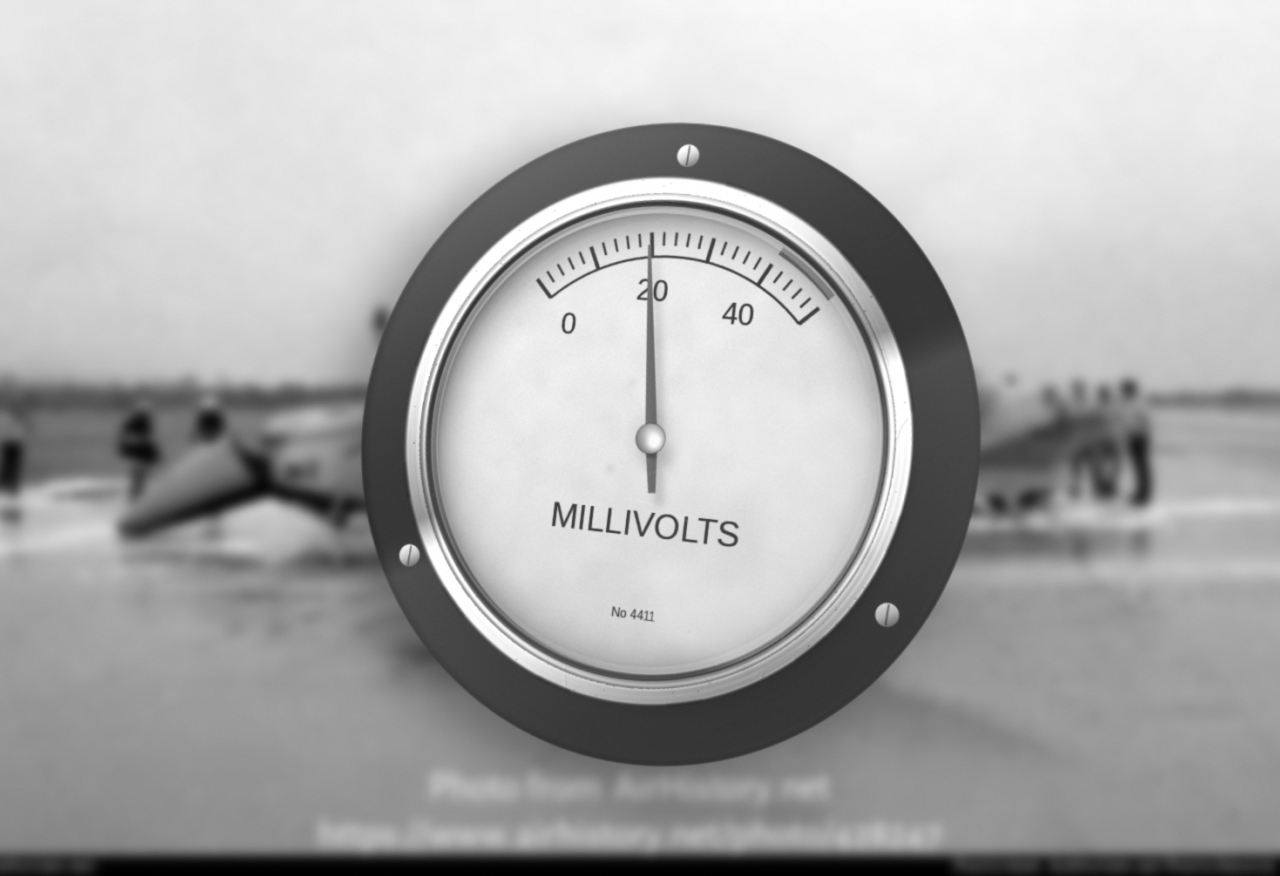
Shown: 20 mV
